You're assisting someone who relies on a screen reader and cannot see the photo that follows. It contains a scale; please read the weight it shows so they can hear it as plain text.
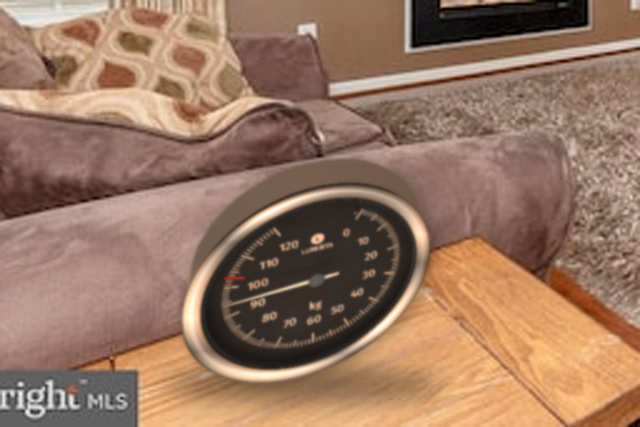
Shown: 95 kg
